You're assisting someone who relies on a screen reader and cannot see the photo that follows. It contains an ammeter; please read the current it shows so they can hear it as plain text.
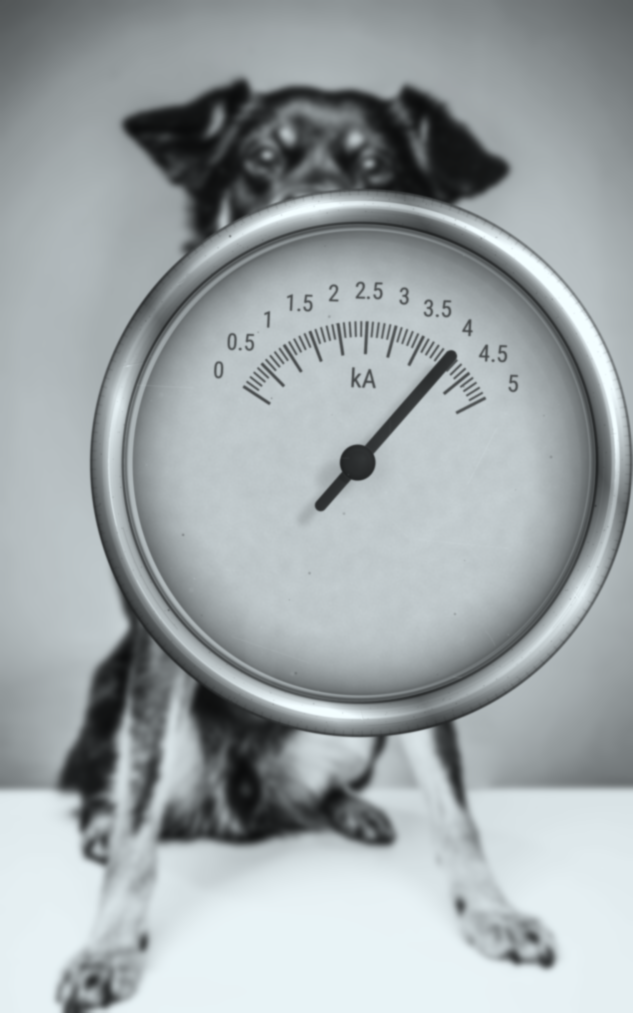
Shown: 4.1 kA
